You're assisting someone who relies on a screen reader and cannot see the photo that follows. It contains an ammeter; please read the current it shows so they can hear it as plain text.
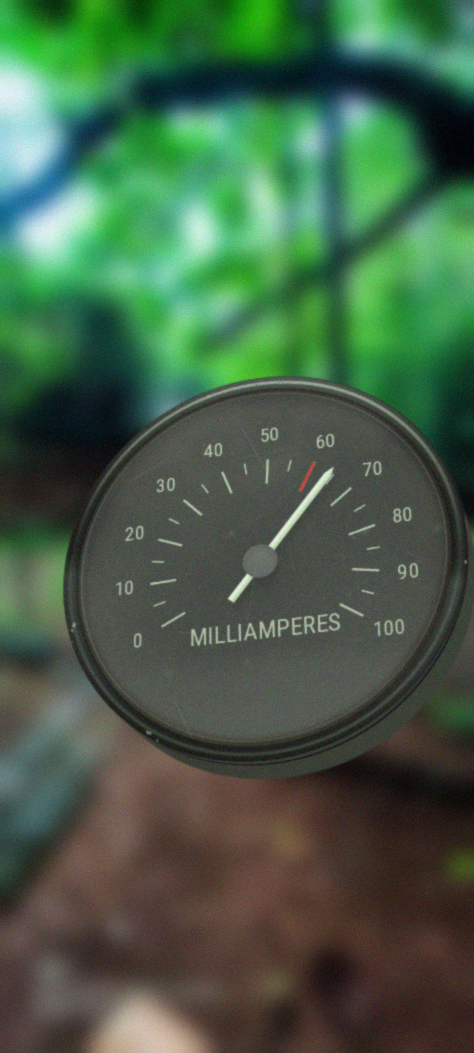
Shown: 65 mA
